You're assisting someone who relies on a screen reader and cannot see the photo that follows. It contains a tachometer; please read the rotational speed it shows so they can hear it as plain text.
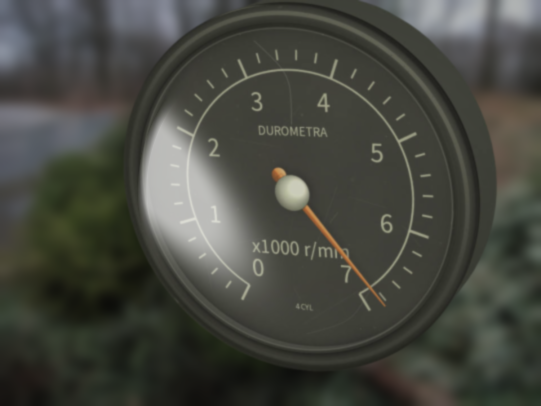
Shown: 6800 rpm
